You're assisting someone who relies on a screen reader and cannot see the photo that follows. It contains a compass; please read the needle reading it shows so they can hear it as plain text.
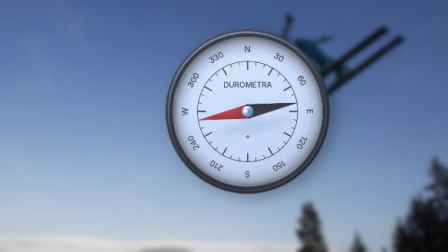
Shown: 260 °
